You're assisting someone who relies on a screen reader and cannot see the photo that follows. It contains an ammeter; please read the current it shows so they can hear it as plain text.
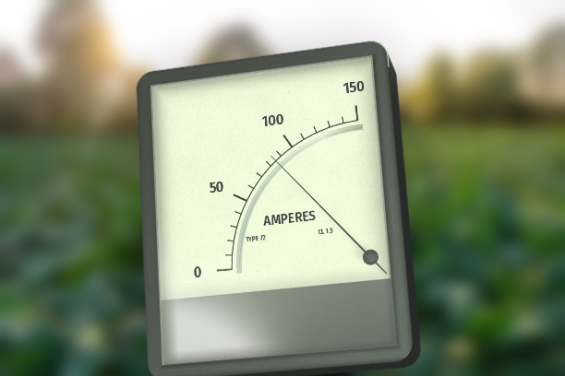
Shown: 85 A
